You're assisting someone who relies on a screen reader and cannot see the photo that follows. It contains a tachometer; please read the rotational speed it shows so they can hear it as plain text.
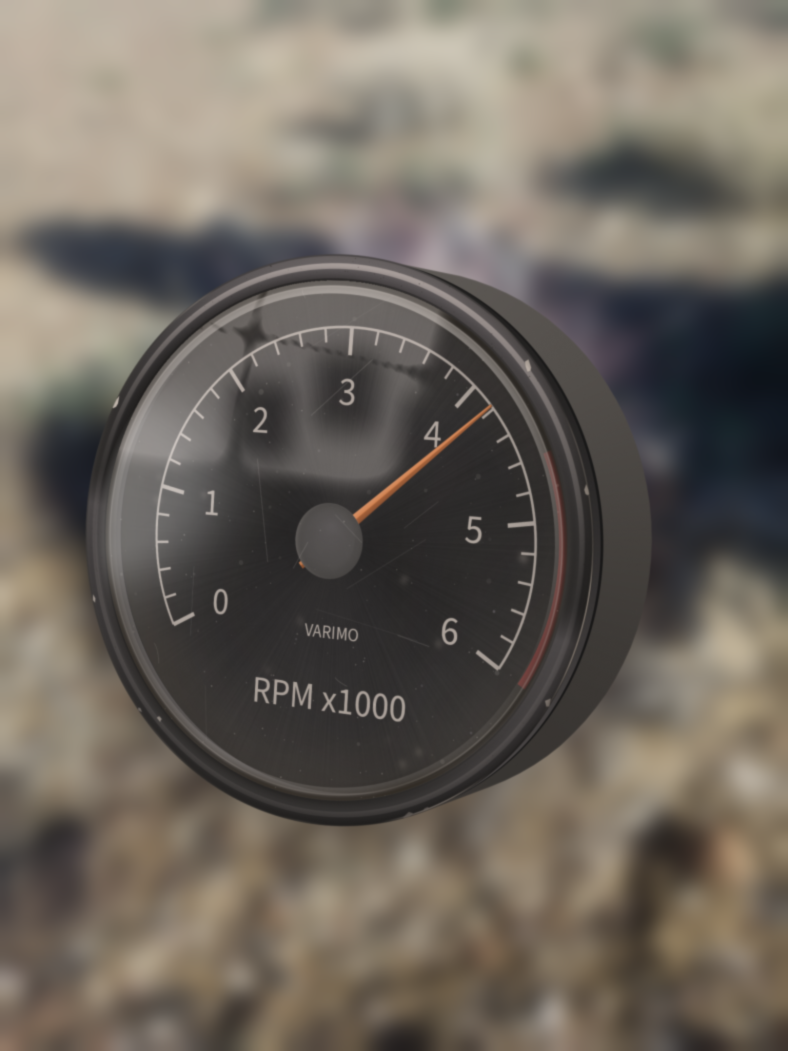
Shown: 4200 rpm
